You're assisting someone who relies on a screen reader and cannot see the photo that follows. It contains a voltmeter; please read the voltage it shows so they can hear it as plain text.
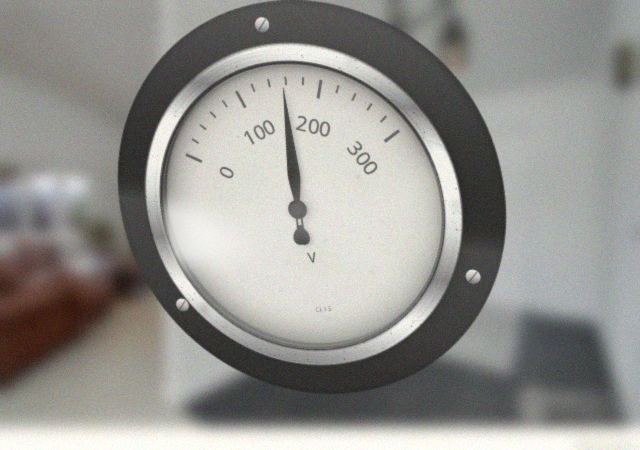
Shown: 160 V
